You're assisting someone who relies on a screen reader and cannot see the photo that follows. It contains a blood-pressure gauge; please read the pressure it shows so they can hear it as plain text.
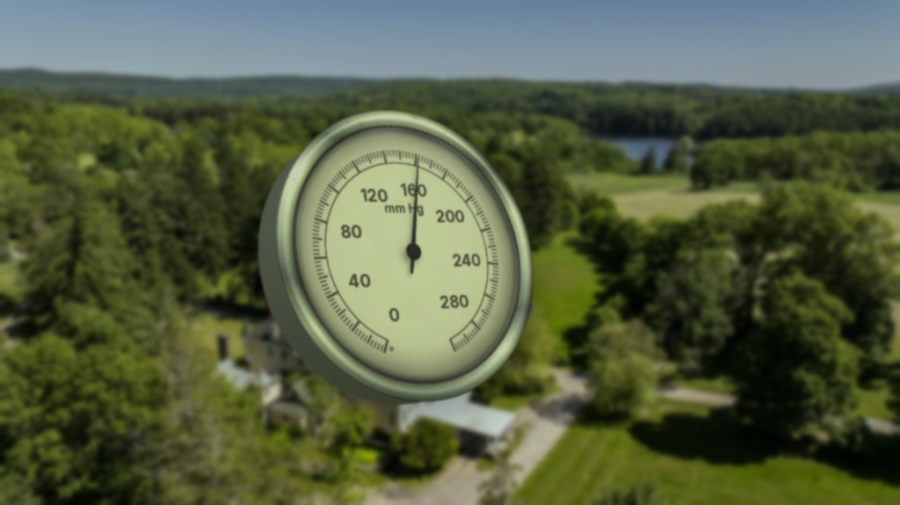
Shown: 160 mmHg
